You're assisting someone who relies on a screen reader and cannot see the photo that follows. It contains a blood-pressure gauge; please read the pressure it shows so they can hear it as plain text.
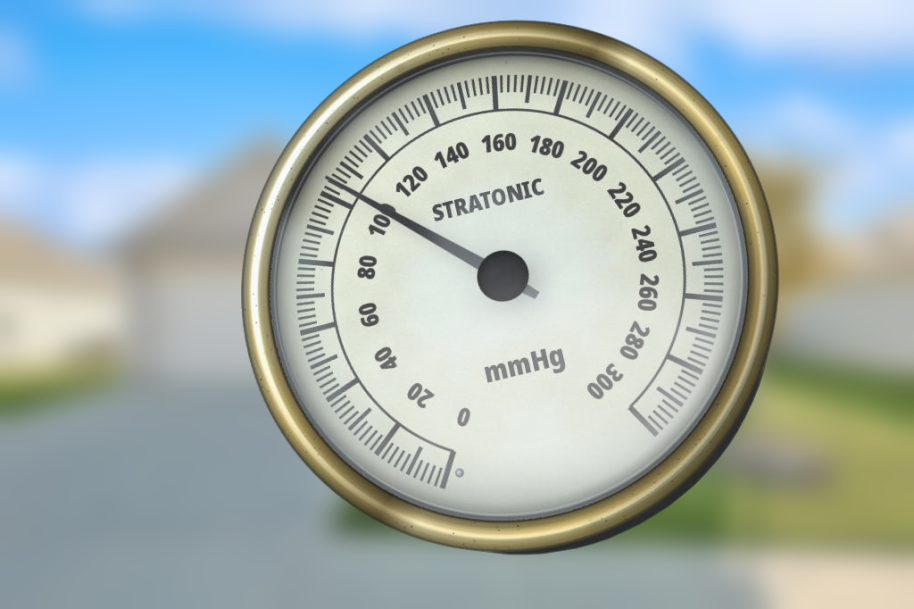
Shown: 104 mmHg
